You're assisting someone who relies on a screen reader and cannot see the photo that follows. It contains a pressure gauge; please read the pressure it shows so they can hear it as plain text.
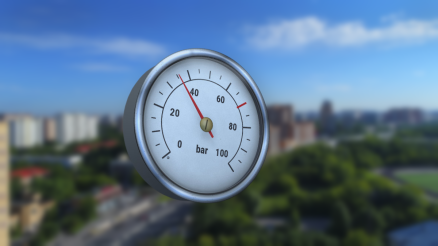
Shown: 35 bar
